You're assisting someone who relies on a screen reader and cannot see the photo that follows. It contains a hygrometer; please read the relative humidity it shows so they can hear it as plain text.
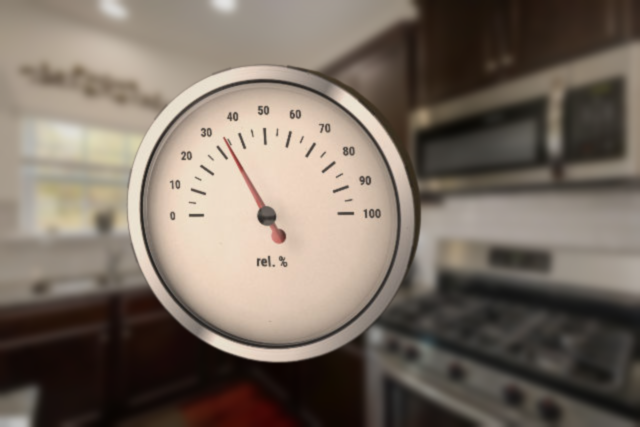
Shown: 35 %
